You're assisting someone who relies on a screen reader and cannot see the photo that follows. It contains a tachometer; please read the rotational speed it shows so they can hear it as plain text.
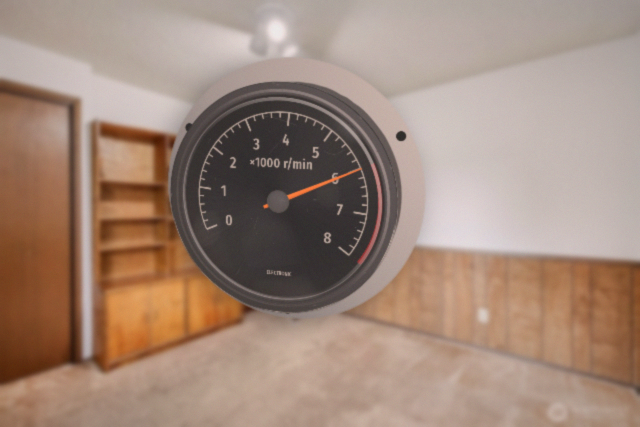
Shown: 6000 rpm
